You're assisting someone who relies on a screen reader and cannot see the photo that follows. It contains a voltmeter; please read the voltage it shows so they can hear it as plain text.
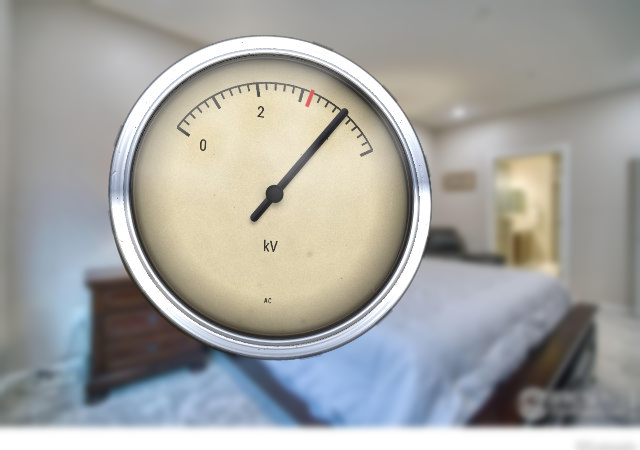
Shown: 4 kV
